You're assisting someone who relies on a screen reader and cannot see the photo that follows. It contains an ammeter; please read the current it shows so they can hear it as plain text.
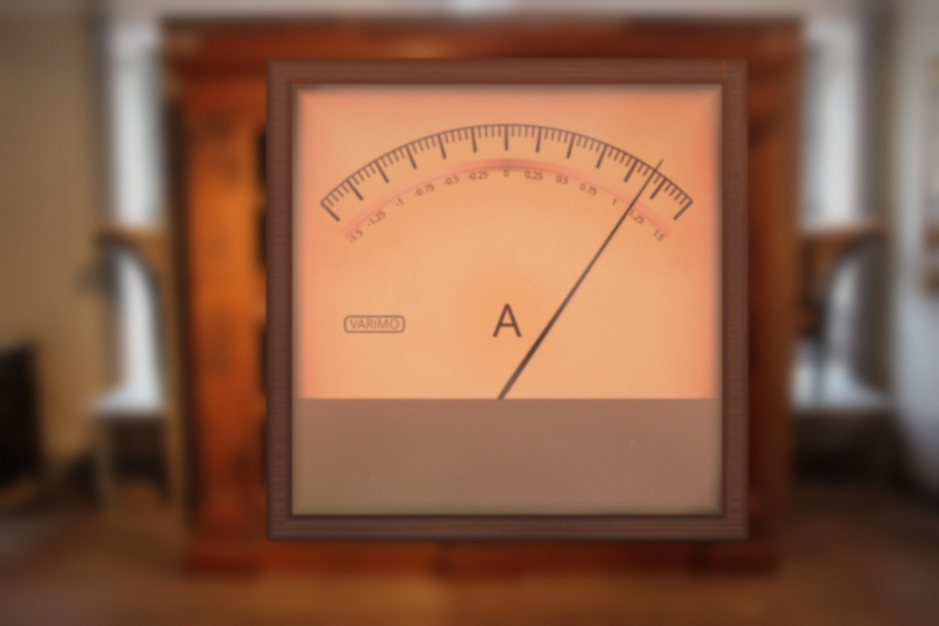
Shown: 1.15 A
